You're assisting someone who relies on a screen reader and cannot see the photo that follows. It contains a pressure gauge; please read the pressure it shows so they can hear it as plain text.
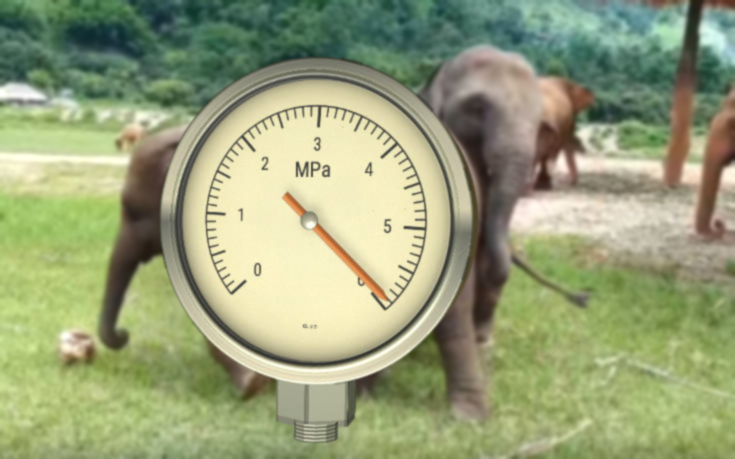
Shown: 5.9 MPa
